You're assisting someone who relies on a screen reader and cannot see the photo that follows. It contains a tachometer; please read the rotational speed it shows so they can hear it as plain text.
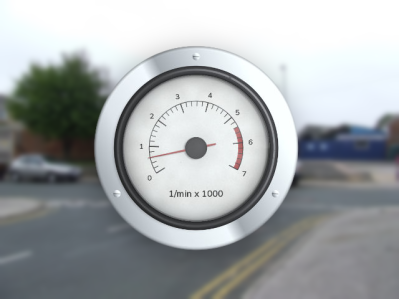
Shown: 600 rpm
